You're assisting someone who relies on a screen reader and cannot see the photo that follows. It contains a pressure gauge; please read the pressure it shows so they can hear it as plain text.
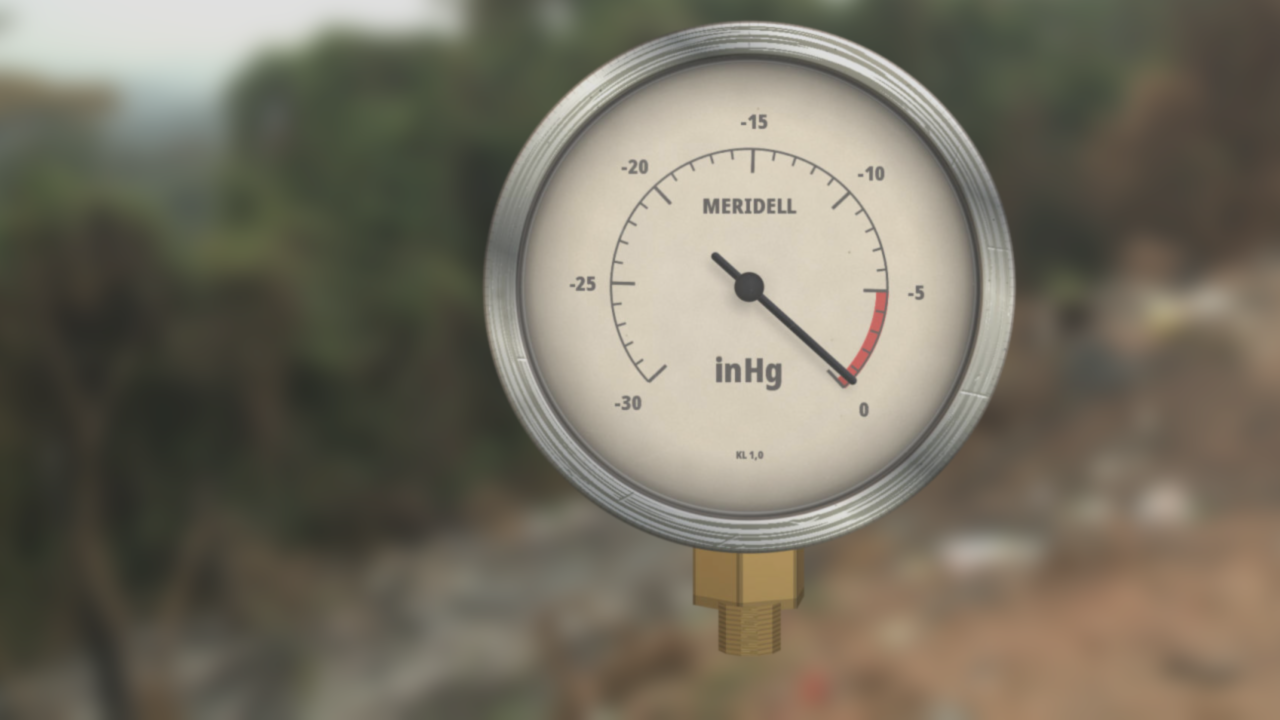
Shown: -0.5 inHg
